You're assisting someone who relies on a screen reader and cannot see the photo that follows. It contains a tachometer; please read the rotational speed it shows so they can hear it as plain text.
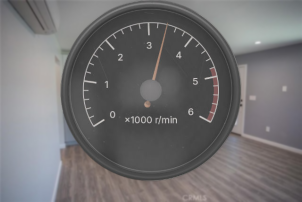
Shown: 3400 rpm
